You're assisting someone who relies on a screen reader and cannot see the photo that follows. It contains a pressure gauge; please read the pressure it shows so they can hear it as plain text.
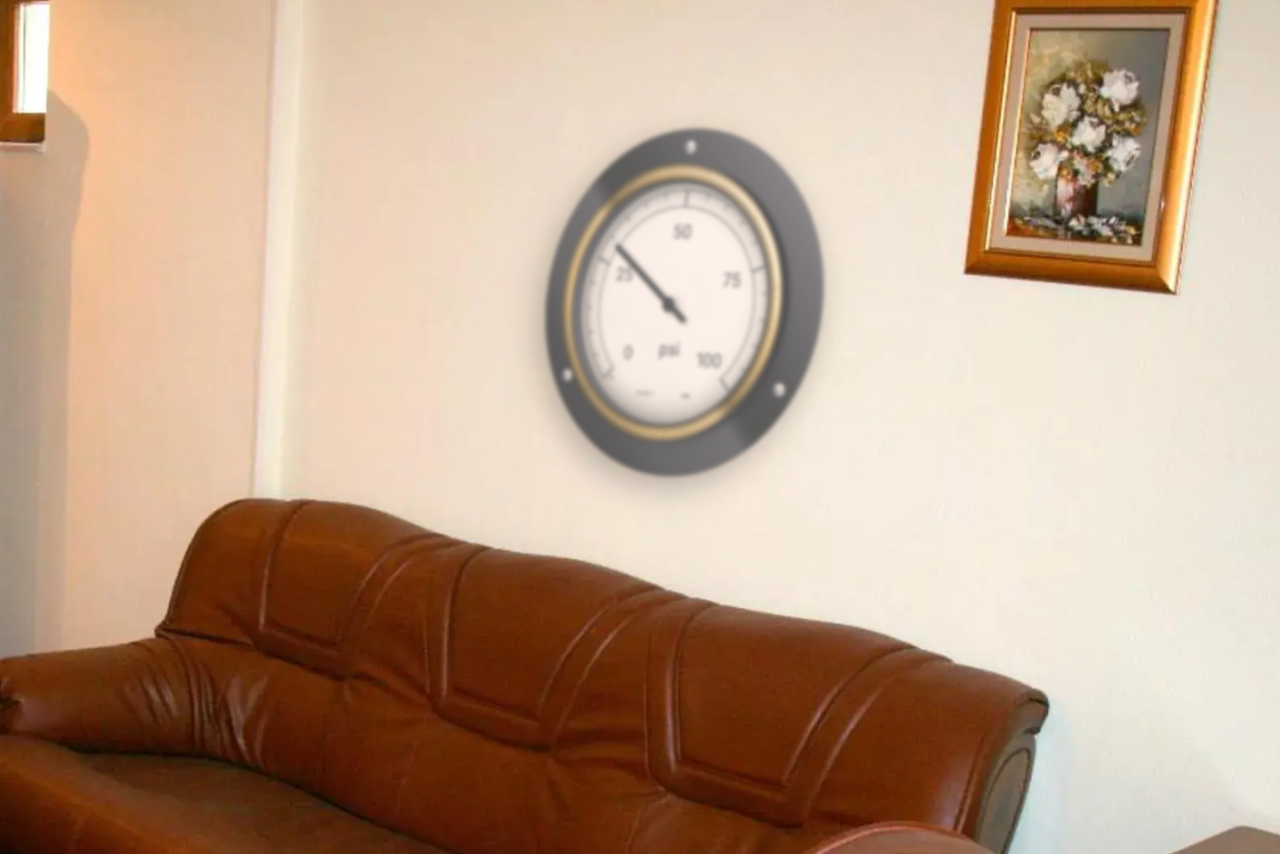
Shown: 30 psi
